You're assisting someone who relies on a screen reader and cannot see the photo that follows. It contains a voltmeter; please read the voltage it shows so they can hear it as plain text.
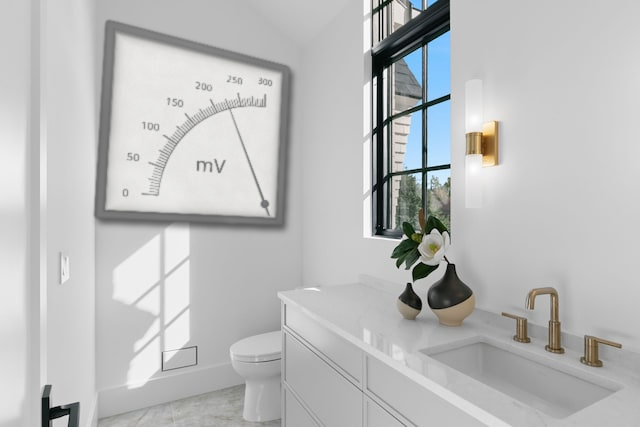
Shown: 225 mV
